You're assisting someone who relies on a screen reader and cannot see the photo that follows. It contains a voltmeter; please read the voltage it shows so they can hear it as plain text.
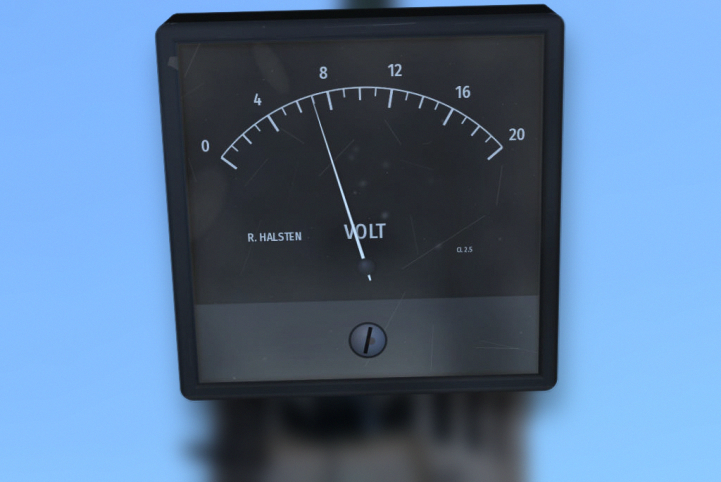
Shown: 7 V
